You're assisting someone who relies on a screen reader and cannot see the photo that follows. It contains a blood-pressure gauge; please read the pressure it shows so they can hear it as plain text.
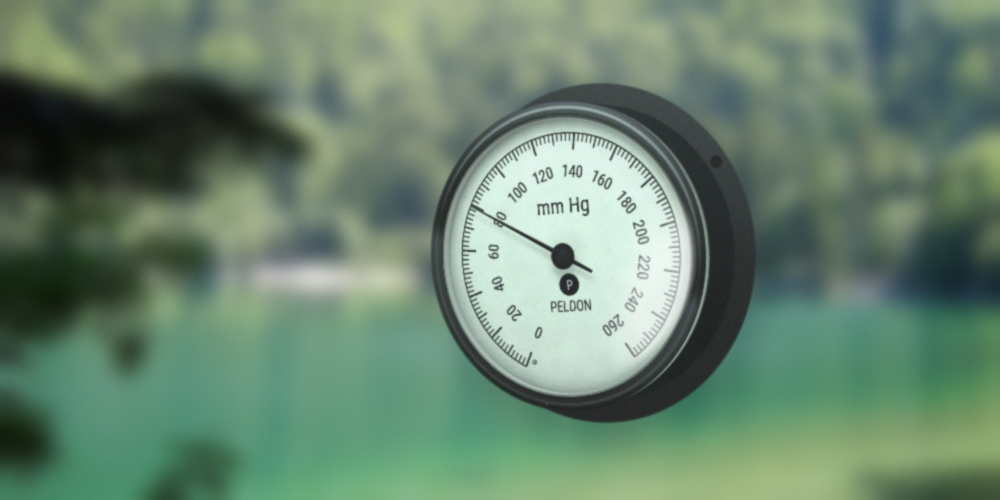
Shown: 80 mmHg
